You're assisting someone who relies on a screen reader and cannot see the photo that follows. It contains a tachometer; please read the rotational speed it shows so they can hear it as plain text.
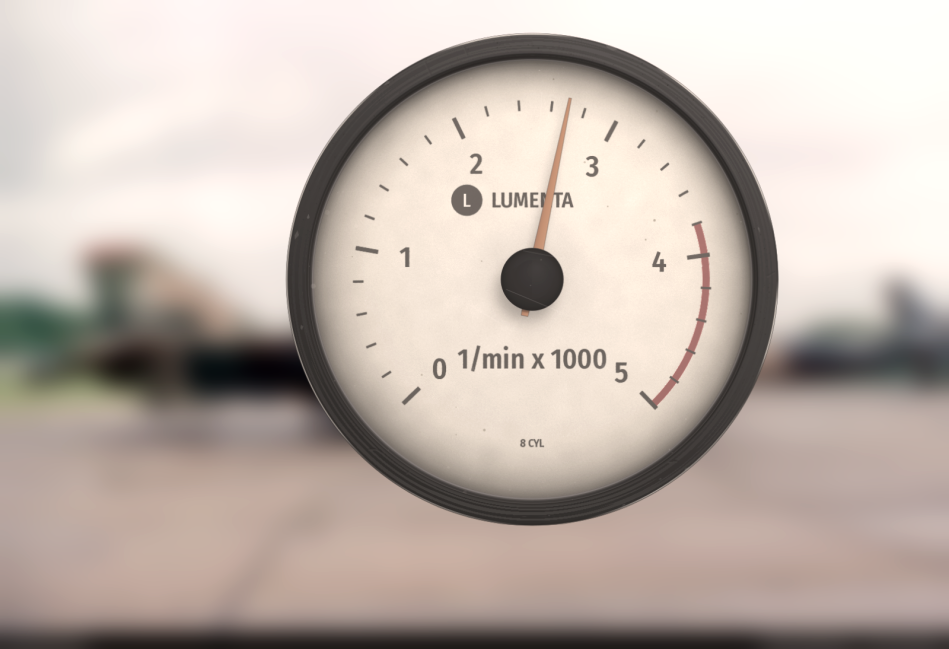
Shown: 2700 rpm
